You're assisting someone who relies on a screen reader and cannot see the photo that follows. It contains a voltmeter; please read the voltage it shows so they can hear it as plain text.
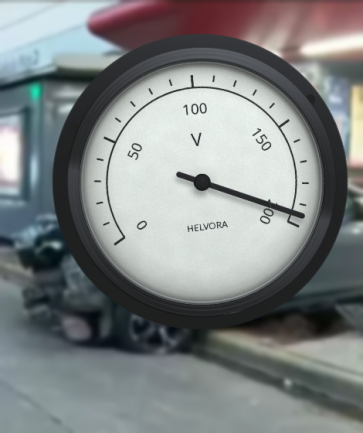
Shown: 195 V
